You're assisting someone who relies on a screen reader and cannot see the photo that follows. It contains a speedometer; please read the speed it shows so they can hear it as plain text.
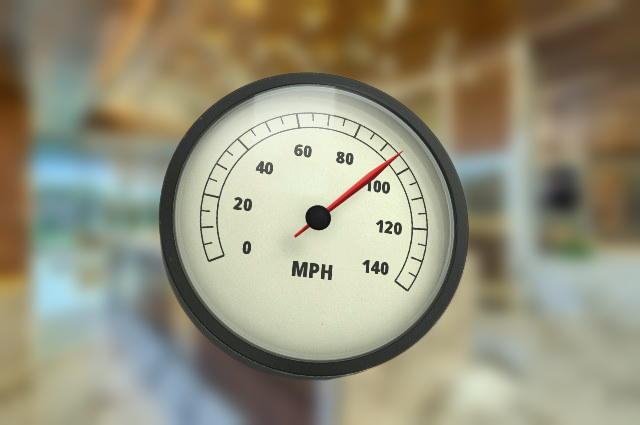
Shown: 95 mph
